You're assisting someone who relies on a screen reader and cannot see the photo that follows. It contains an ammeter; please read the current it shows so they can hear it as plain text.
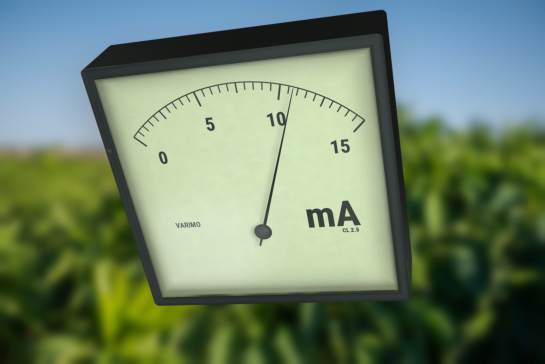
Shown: 10.75 mA
